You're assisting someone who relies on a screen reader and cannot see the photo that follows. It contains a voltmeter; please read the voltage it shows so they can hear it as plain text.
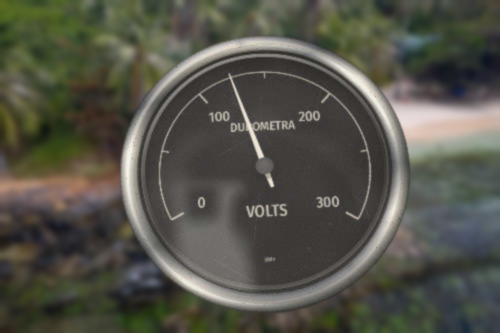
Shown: 125 V
